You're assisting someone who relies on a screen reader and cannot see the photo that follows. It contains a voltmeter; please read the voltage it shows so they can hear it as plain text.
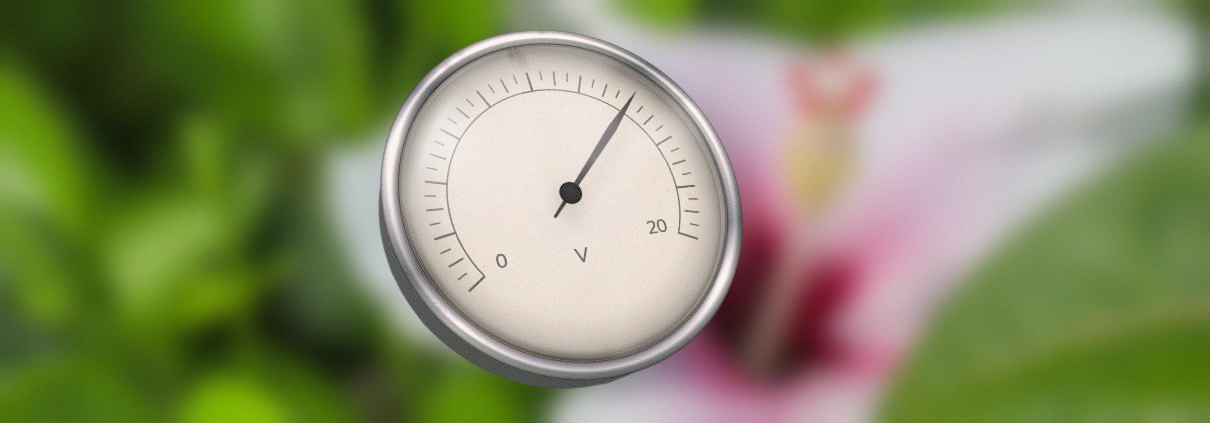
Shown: 14 V
